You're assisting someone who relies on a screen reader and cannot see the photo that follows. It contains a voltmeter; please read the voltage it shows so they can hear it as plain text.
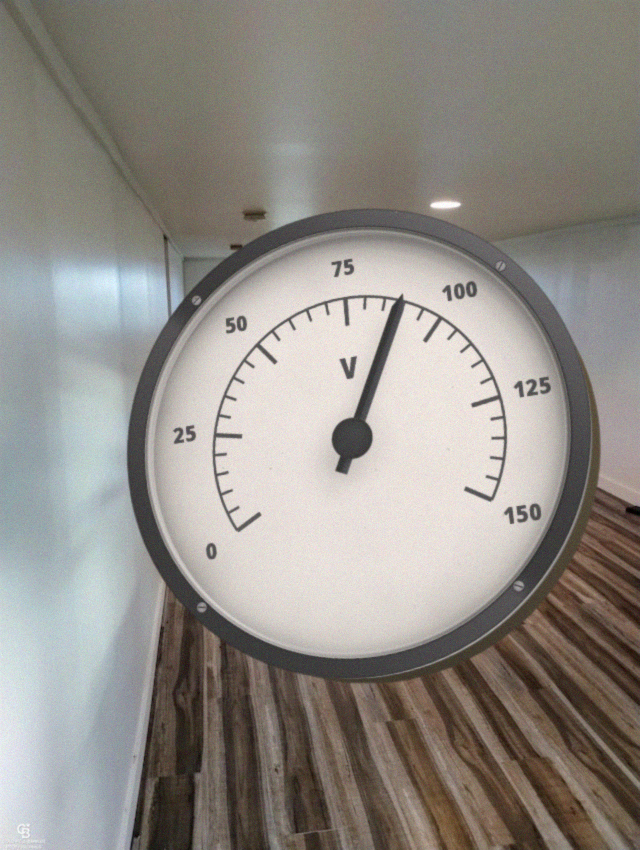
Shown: 90 V
